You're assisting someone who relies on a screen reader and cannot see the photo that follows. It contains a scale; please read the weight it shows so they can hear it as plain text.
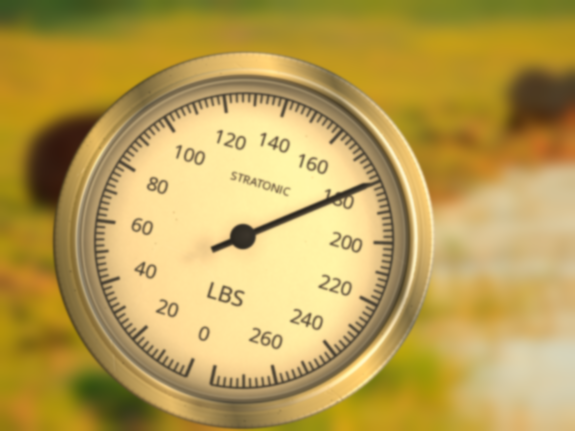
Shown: 180 lb
